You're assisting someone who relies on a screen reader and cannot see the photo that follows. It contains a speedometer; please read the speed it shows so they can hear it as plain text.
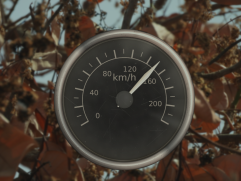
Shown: 150 km/h
